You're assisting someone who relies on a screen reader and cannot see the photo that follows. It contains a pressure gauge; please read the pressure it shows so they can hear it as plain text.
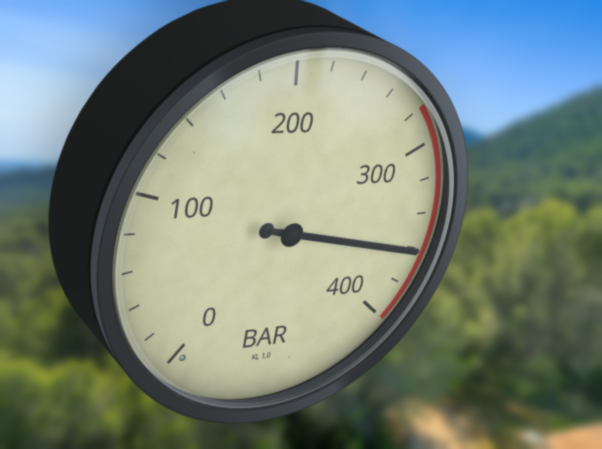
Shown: 360 bar
